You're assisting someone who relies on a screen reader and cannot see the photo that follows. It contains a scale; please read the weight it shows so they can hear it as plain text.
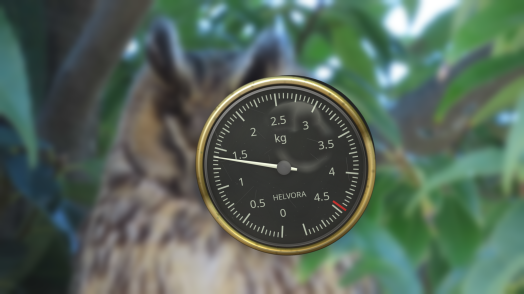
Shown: 1.4 kg
